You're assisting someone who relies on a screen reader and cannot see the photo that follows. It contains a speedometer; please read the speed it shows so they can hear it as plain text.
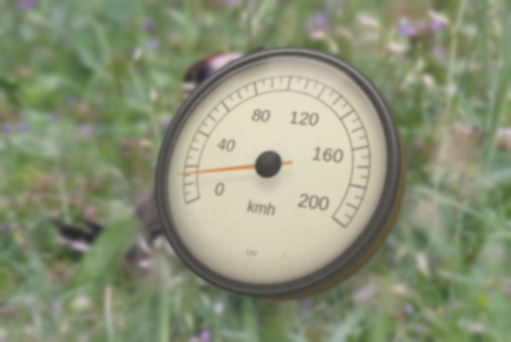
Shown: 15 km/h
